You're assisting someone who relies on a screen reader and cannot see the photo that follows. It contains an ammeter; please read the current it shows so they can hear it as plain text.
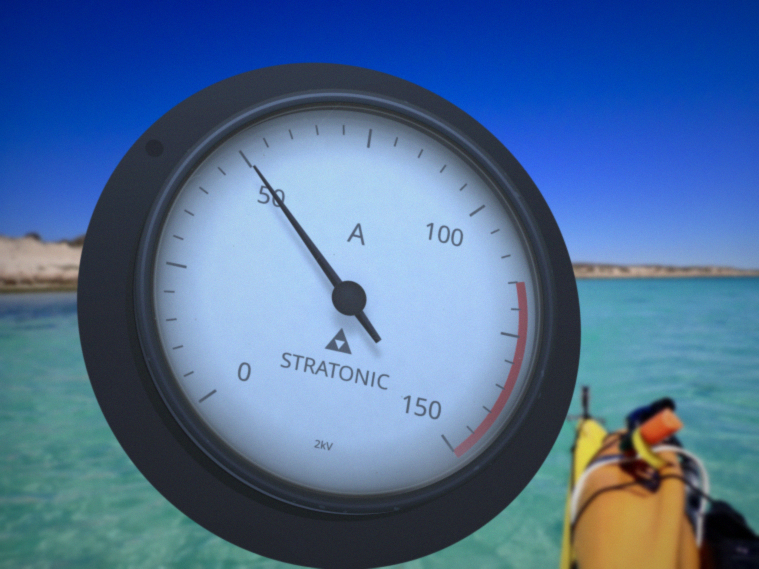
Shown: 50 A
